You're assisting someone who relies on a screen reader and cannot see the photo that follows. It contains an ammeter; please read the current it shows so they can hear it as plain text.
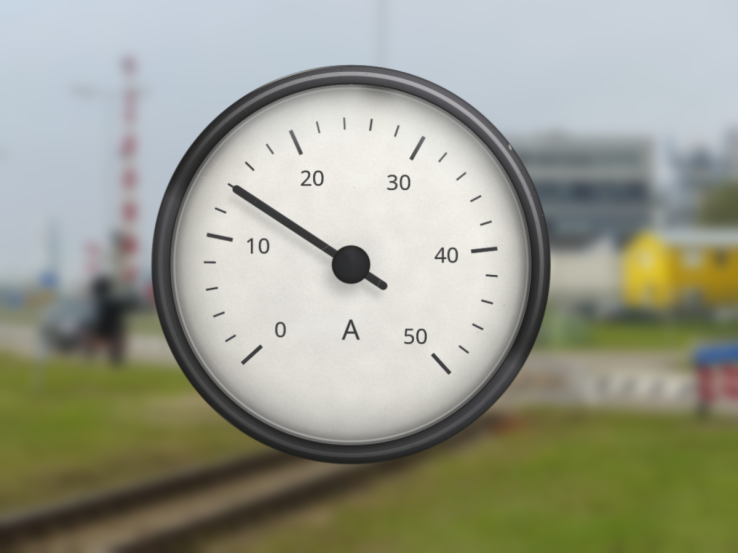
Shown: 14 A
